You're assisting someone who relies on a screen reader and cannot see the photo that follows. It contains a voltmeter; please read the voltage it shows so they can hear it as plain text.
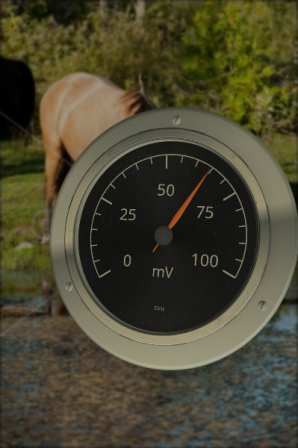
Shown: 65 mV
